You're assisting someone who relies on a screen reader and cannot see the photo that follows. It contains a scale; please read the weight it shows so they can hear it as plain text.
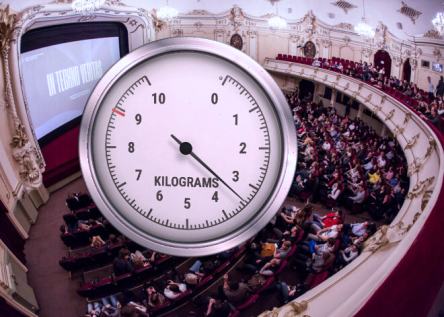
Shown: 3.4 kg
